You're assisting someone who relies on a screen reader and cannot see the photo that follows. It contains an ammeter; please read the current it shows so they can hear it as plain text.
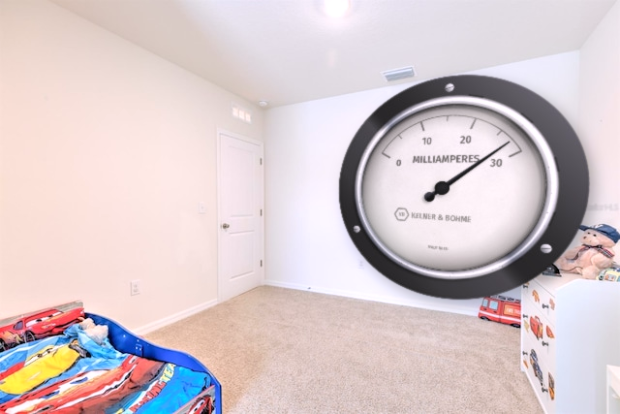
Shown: 27.5 mA
